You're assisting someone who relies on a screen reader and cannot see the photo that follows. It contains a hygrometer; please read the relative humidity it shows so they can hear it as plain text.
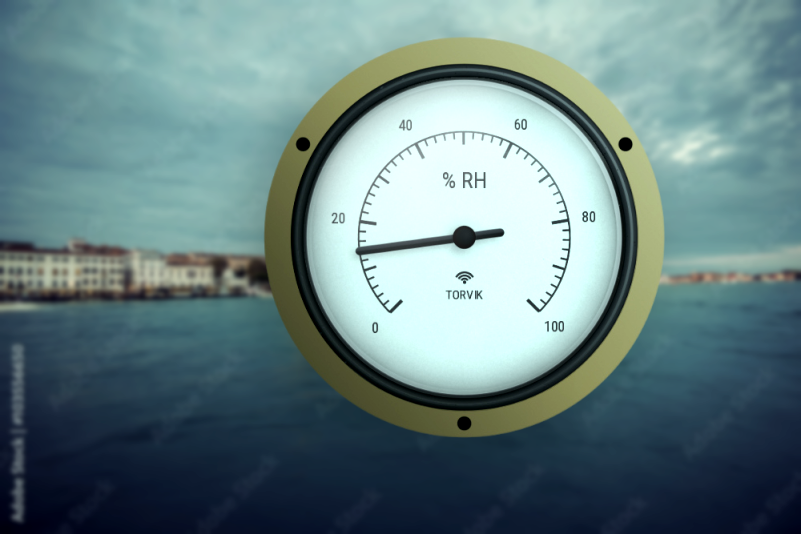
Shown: 14 %
